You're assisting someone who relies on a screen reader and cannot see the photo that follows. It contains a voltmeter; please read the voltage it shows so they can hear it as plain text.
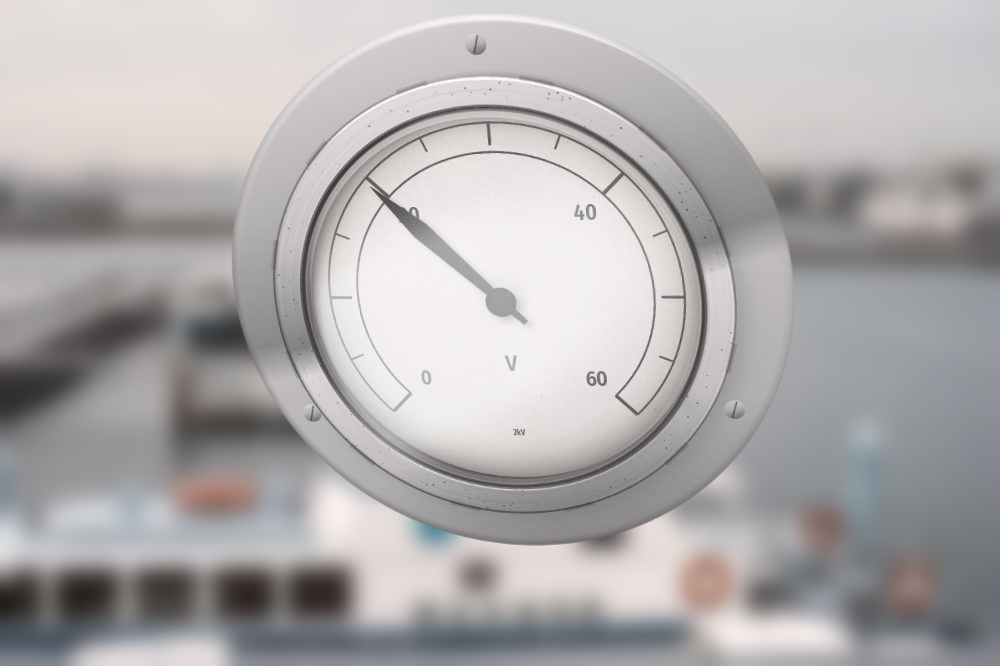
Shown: 20 V
